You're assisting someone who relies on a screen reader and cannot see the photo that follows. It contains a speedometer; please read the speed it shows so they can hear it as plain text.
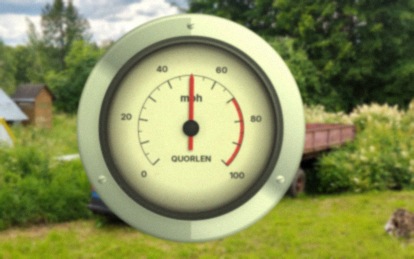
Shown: 50 mph
